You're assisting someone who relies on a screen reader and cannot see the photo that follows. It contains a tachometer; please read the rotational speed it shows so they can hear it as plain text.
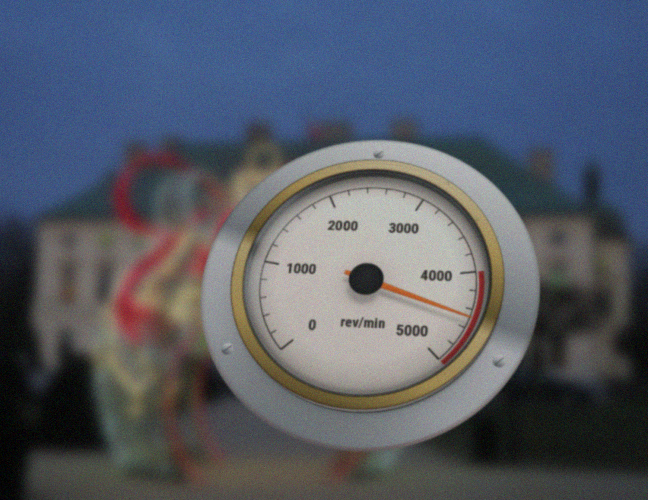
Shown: 4500 rpm
